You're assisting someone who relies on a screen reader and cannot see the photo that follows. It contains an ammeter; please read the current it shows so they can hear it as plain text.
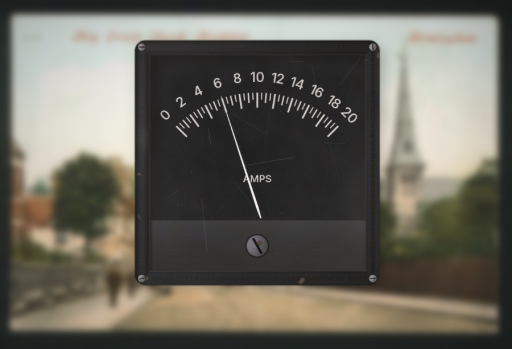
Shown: 6 A
